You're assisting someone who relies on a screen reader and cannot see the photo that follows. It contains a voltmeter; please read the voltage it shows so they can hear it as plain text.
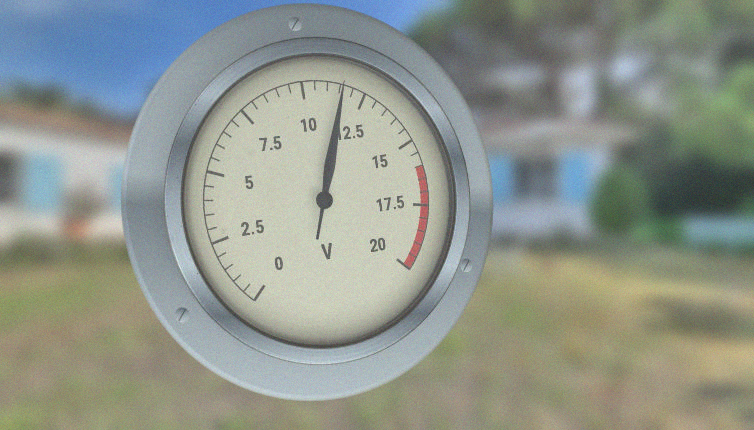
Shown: 11.5 V
